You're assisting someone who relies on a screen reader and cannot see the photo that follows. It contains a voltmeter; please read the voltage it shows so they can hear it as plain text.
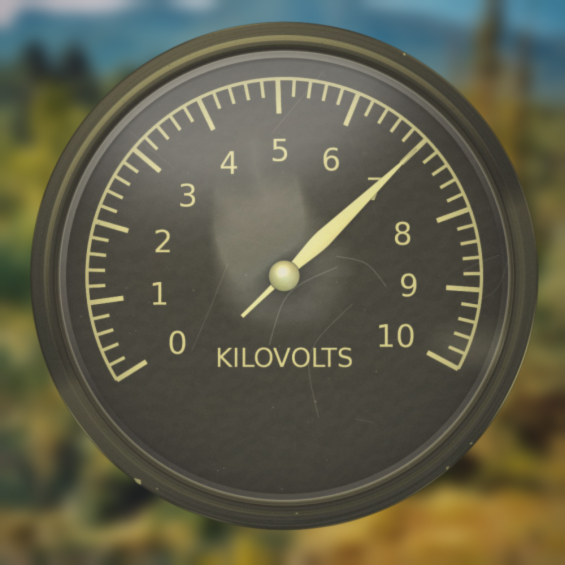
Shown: 7 kV
